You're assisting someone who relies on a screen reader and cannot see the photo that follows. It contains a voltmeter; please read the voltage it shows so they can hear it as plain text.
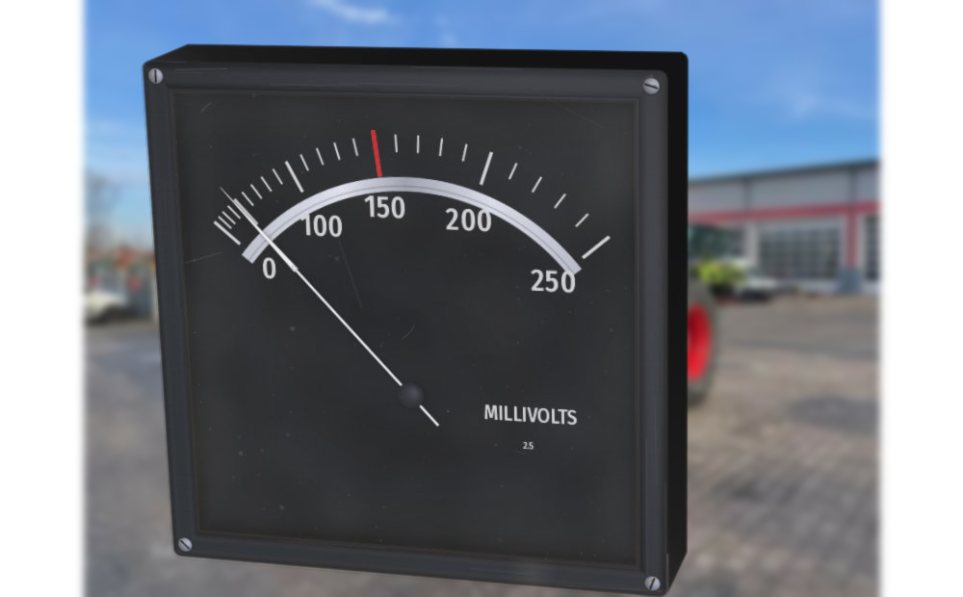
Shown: 50 mV
